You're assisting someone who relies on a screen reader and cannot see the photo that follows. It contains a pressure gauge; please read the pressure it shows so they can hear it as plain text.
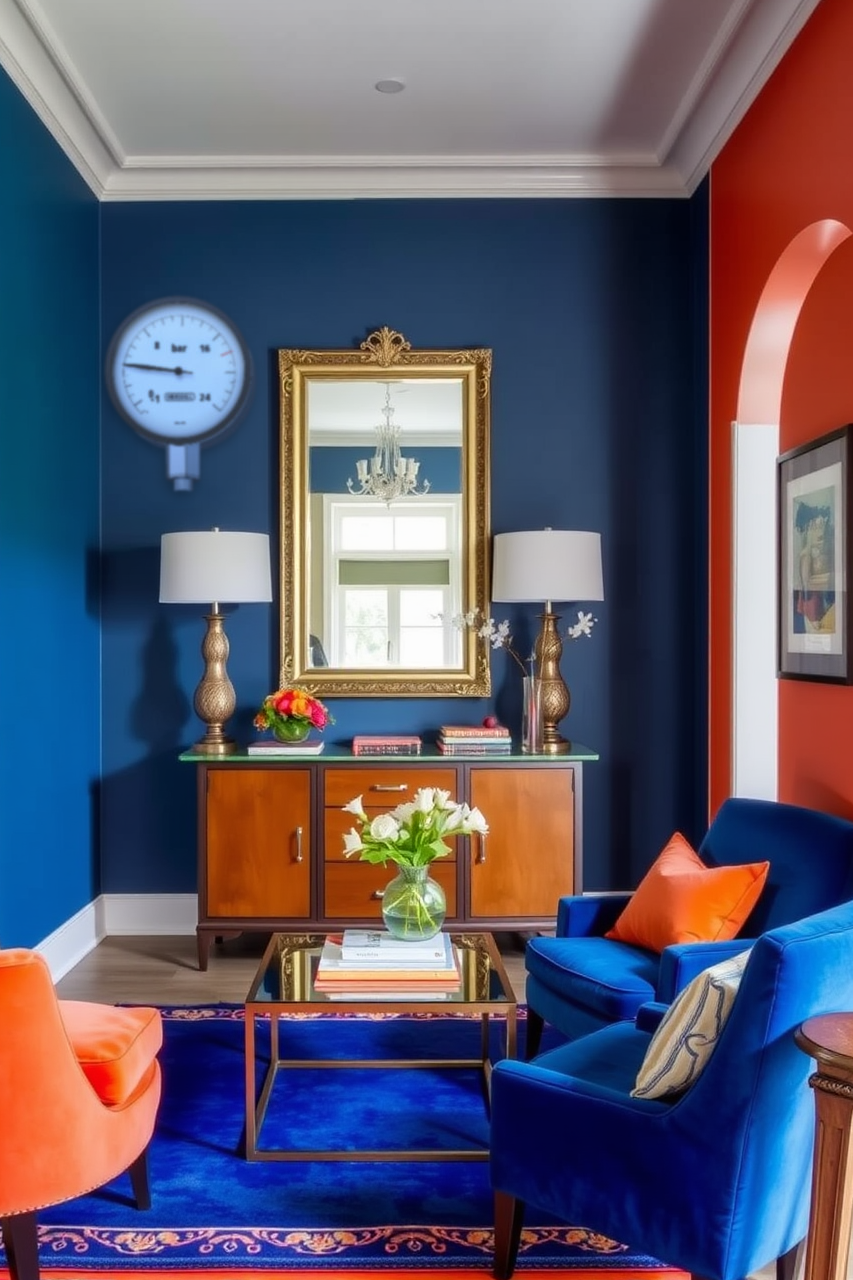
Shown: 4 bar
